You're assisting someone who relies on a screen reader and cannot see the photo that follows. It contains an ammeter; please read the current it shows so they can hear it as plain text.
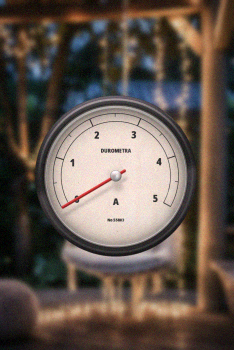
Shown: 0 A
